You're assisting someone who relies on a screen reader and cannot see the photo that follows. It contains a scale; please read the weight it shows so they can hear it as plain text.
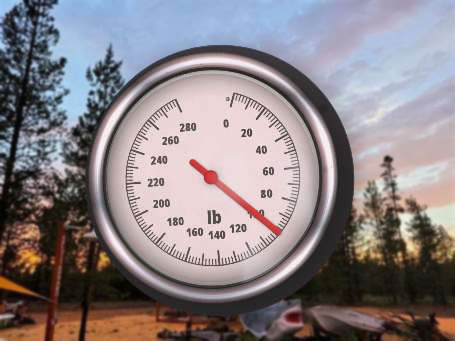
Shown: 100 lb
